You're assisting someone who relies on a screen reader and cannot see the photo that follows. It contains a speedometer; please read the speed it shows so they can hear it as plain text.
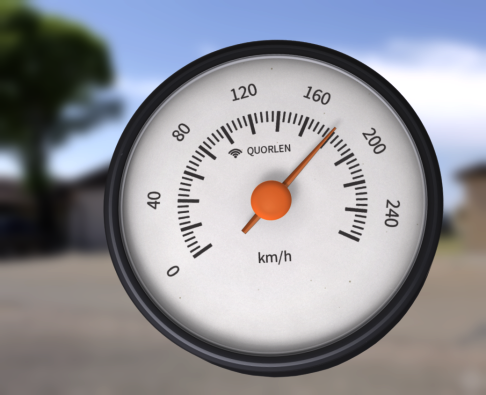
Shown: 180 km/h
